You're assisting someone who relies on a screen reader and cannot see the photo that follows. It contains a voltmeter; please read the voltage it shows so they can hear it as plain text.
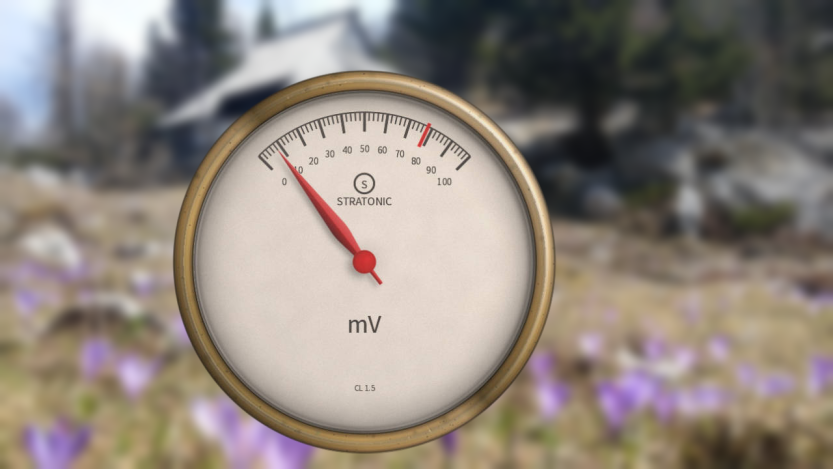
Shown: 8 mV
